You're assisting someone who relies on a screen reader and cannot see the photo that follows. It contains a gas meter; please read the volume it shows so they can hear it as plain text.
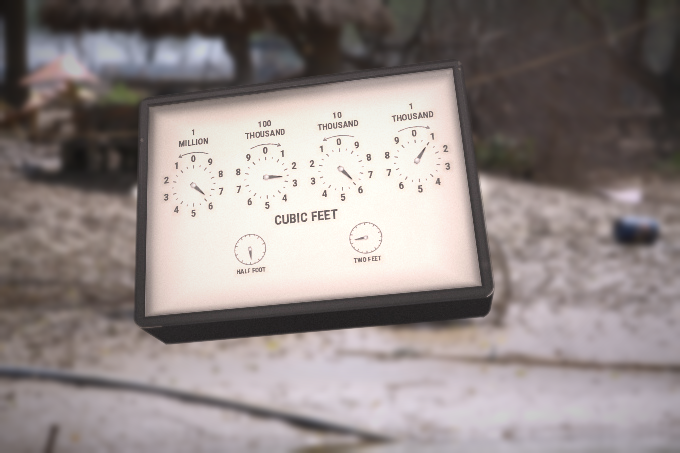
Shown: 626100 ft³
